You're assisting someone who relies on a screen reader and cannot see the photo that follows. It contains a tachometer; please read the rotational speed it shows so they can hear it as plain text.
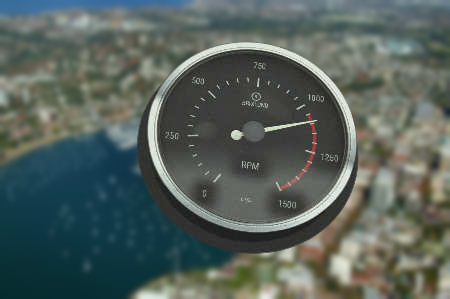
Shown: 1100 rpm
